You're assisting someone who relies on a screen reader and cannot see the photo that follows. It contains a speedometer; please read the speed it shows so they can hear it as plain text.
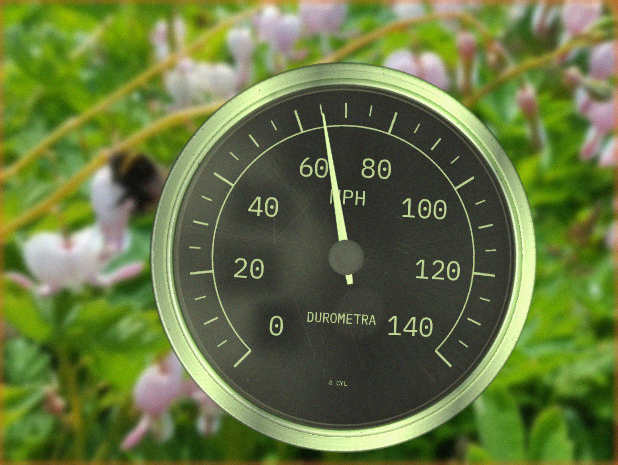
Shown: 65 mph
